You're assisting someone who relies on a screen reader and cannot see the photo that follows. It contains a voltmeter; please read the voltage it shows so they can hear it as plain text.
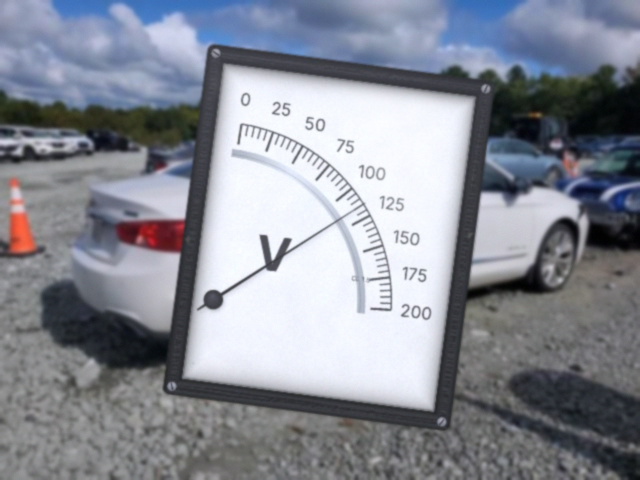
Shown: 115 V
